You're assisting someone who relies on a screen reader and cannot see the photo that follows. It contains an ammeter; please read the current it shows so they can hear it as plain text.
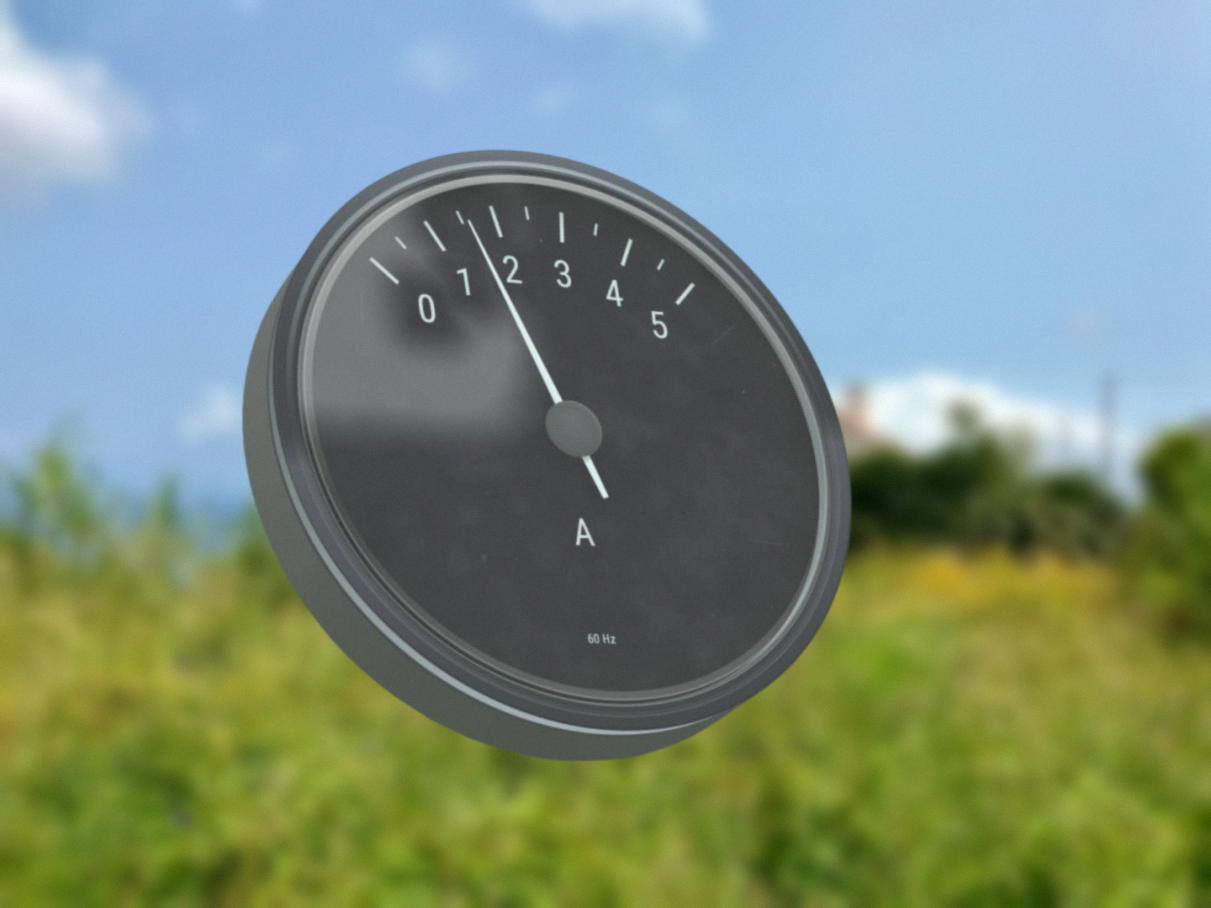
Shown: 1.5 A
